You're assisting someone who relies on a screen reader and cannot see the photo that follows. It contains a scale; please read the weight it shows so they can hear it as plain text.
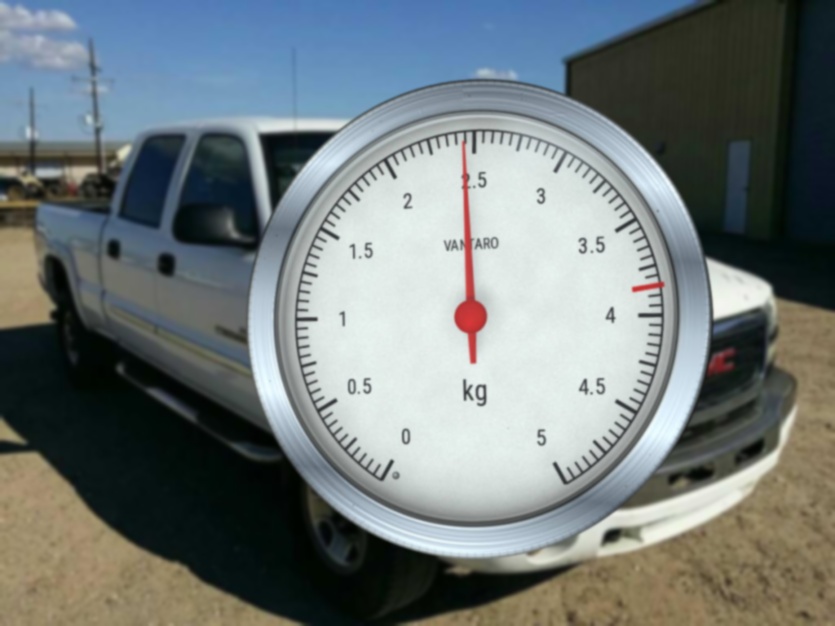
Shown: 2.45 kg
